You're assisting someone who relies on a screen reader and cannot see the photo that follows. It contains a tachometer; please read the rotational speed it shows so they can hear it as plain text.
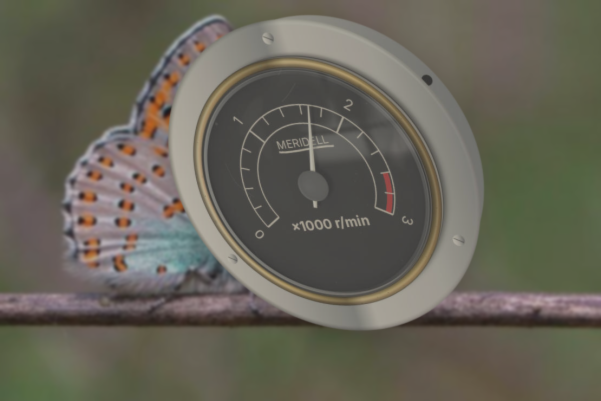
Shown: 1700 rpm
